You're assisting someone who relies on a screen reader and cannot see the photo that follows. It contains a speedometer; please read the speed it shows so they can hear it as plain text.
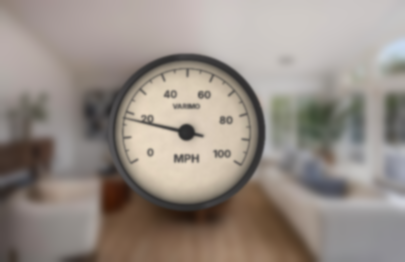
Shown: 17.5 mph
